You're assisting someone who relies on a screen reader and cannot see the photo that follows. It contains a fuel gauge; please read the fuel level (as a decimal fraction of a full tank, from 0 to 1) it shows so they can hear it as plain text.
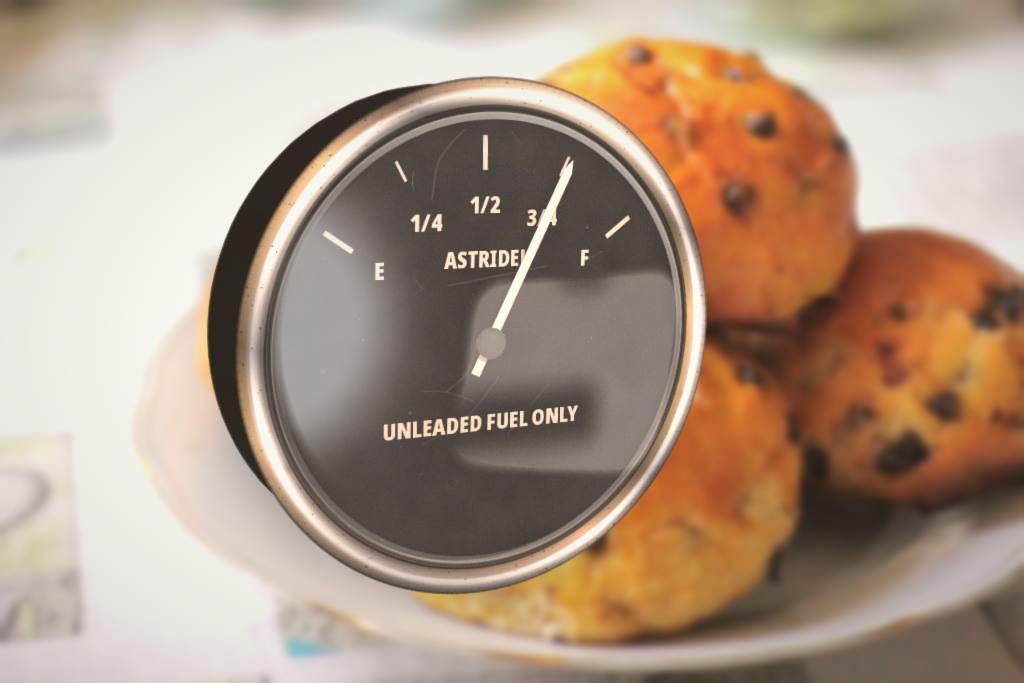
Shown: 0.75
